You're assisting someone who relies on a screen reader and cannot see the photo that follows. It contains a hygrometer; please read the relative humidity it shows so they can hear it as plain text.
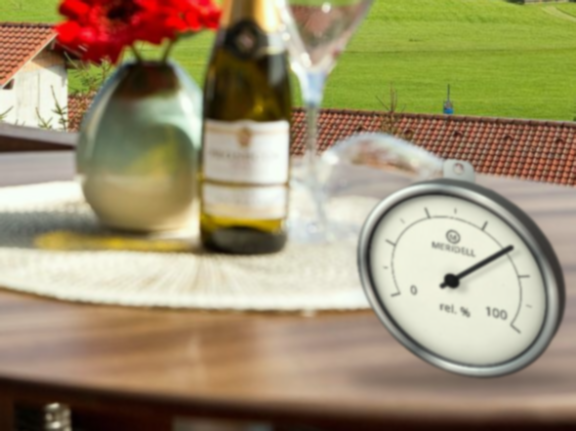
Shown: 70 %
